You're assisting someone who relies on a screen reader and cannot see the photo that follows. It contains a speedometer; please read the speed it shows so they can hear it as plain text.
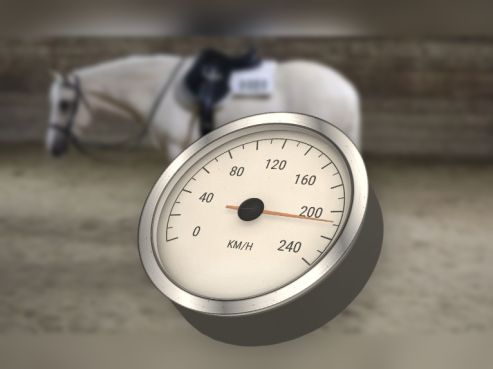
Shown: 210 km/h
